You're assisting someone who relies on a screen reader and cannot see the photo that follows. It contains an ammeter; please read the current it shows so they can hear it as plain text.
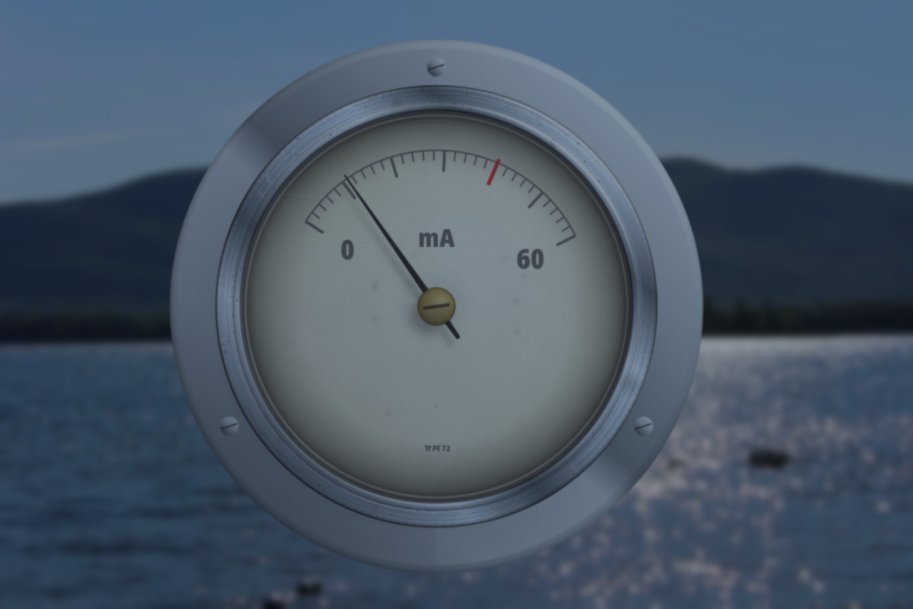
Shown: 11 mA
